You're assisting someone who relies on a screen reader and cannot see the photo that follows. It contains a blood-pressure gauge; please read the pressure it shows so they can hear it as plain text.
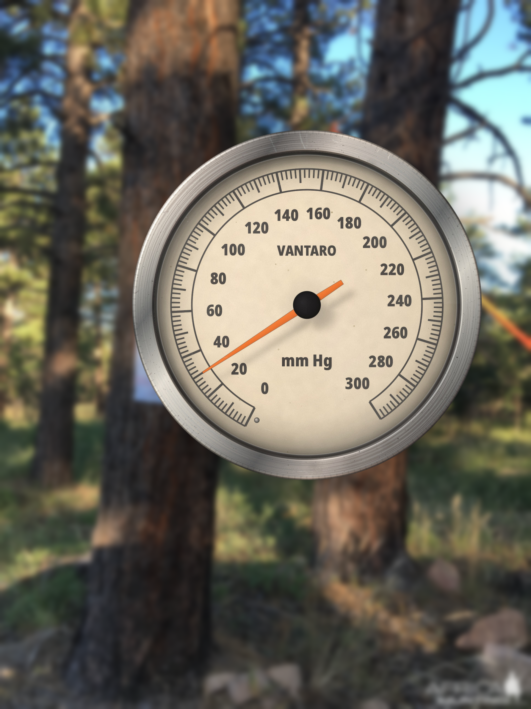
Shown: 30 mmHg
